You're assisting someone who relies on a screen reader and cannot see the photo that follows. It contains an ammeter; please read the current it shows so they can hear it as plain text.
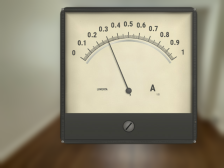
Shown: 0.3 A
